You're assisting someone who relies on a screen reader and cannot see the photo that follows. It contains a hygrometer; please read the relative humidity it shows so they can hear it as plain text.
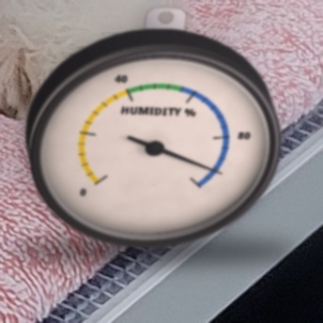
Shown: 92 %
